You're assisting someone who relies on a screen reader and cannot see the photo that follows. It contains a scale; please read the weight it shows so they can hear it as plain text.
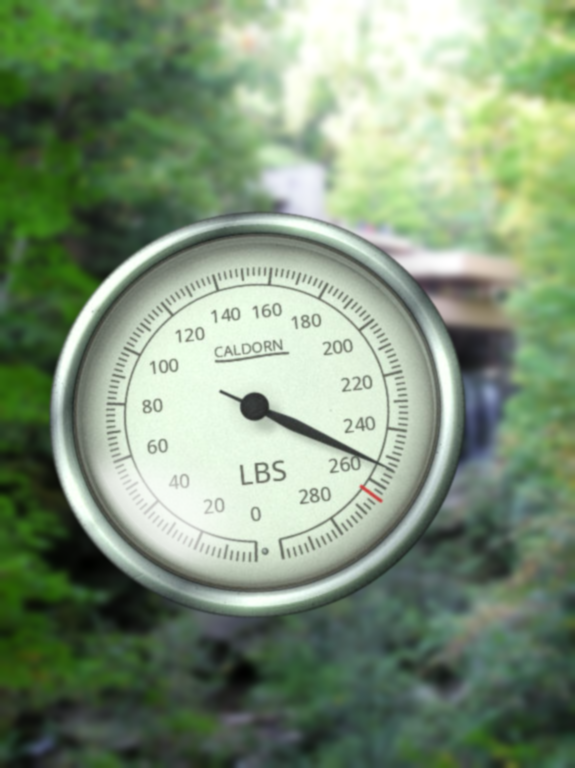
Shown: 254 lb
